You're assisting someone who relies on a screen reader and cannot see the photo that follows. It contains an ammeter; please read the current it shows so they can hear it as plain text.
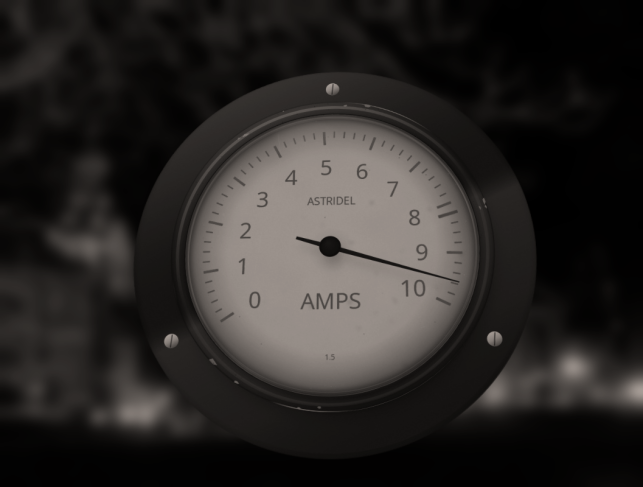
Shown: 9.6 A
